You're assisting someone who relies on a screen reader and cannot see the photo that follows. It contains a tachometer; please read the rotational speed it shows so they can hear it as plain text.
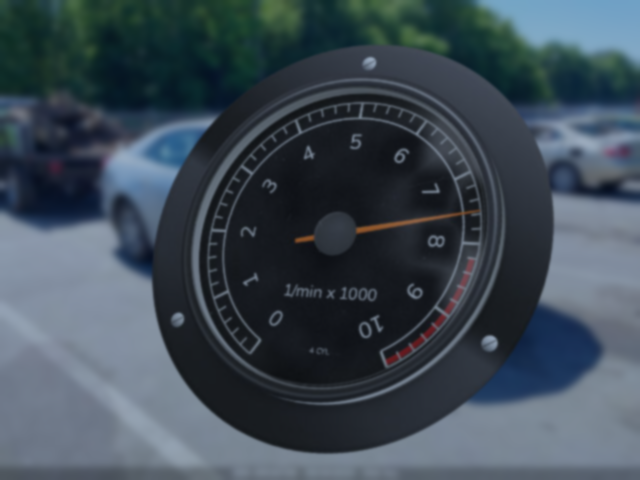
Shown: 7600 rpm
